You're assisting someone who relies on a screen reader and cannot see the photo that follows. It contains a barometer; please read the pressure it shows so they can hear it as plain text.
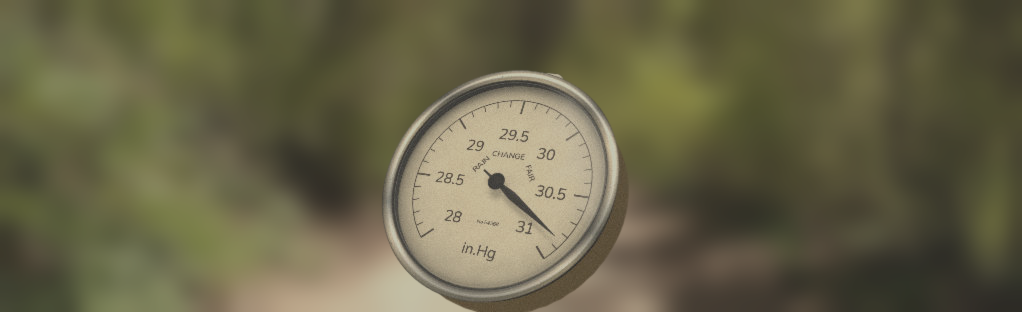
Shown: 30.85 inHg
